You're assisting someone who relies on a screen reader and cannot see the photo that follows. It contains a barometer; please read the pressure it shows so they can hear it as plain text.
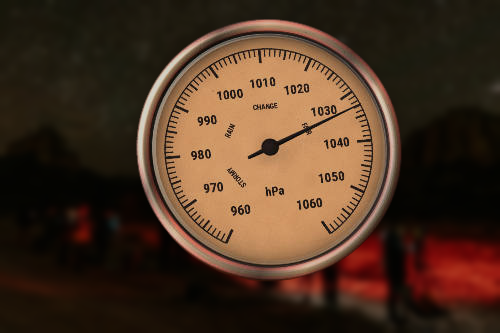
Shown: 1033 hPa
